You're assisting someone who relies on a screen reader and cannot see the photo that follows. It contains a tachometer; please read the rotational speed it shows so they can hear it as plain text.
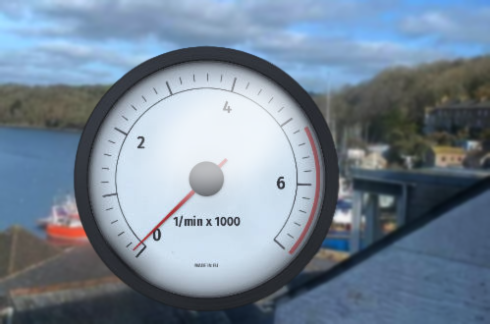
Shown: 100 rpm
